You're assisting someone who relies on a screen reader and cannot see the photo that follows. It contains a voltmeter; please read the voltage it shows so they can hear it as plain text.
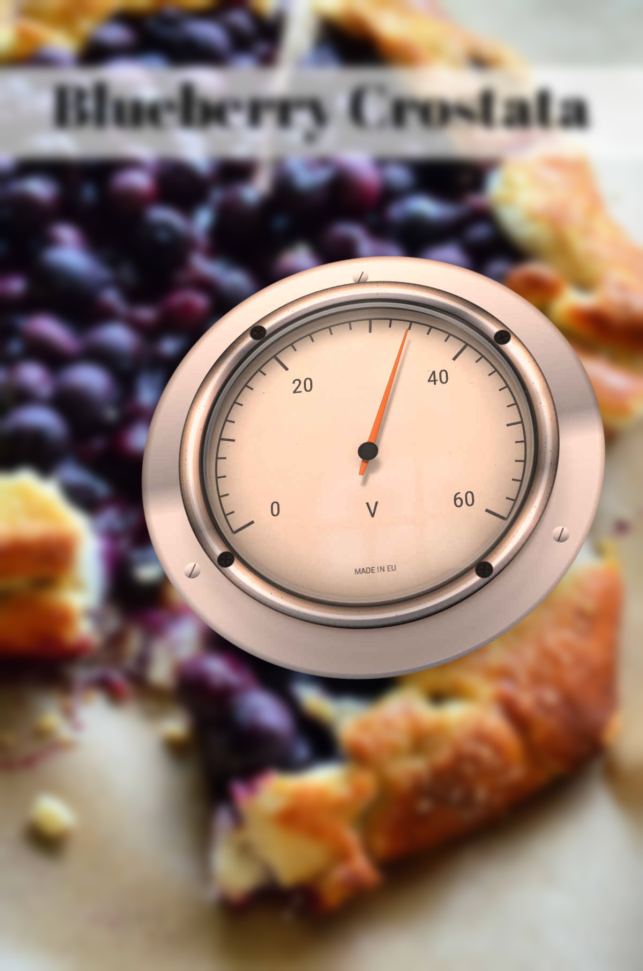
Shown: 34 V
